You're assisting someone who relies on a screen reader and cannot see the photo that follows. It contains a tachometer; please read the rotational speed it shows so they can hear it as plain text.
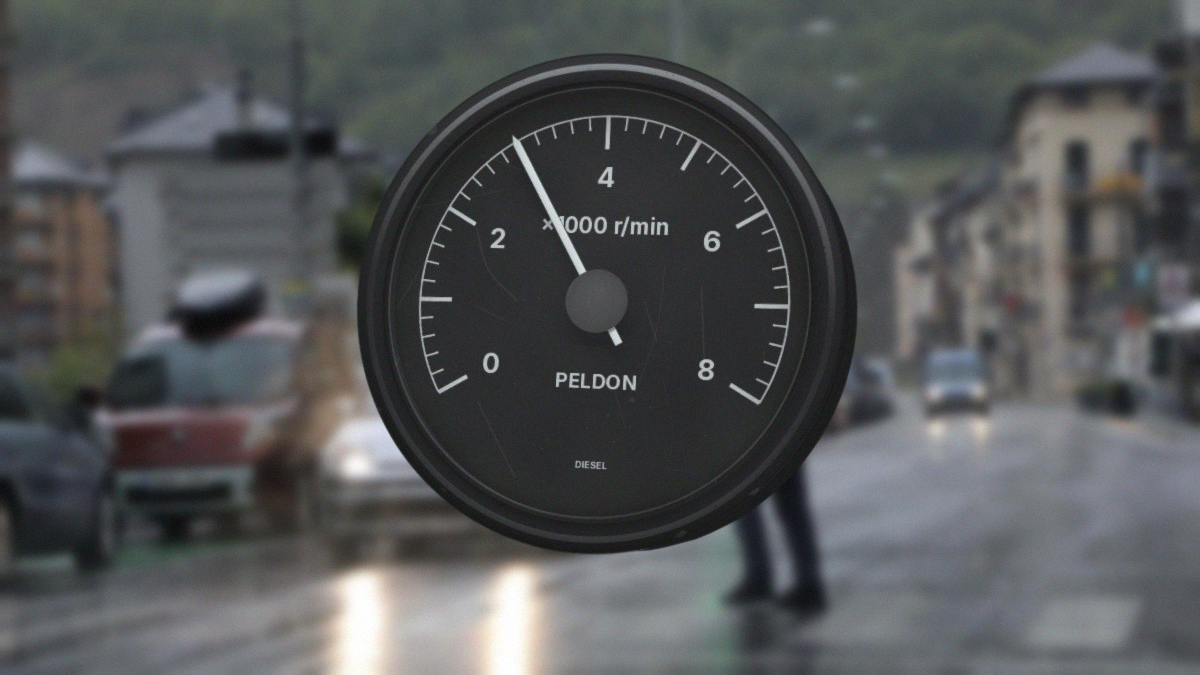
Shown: 3000 rpm
